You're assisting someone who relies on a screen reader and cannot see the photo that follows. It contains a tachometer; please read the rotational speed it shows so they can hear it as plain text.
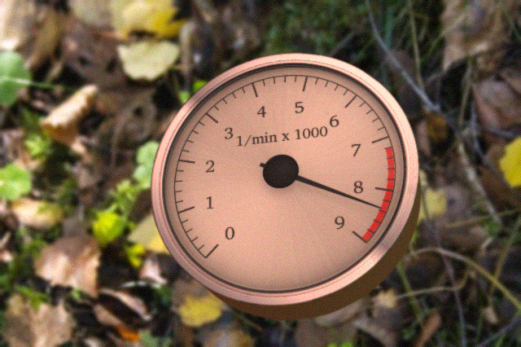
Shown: 8400 rpm
